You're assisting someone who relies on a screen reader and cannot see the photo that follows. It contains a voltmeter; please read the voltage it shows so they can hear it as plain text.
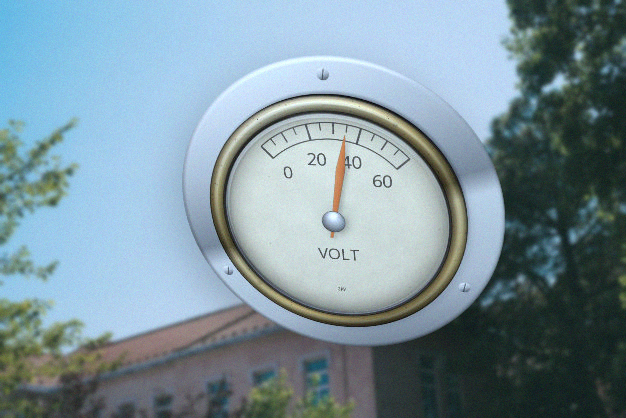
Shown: 35 V
